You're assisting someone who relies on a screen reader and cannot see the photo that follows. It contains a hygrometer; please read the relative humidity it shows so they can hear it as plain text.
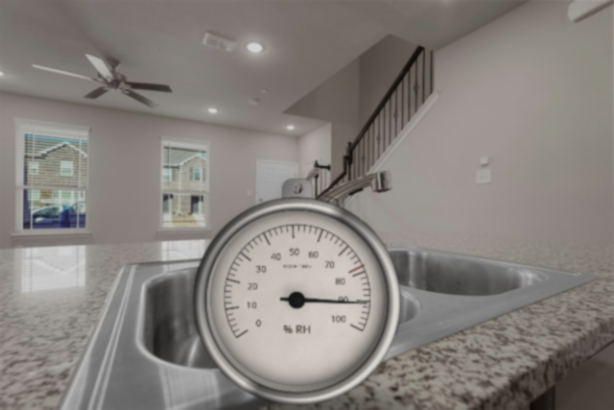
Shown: 90 %
